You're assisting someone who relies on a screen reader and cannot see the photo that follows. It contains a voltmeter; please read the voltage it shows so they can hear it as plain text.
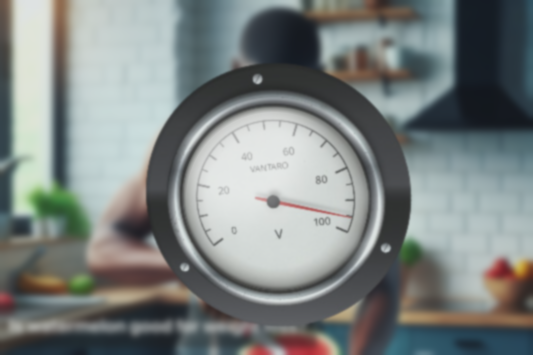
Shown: 95 V
